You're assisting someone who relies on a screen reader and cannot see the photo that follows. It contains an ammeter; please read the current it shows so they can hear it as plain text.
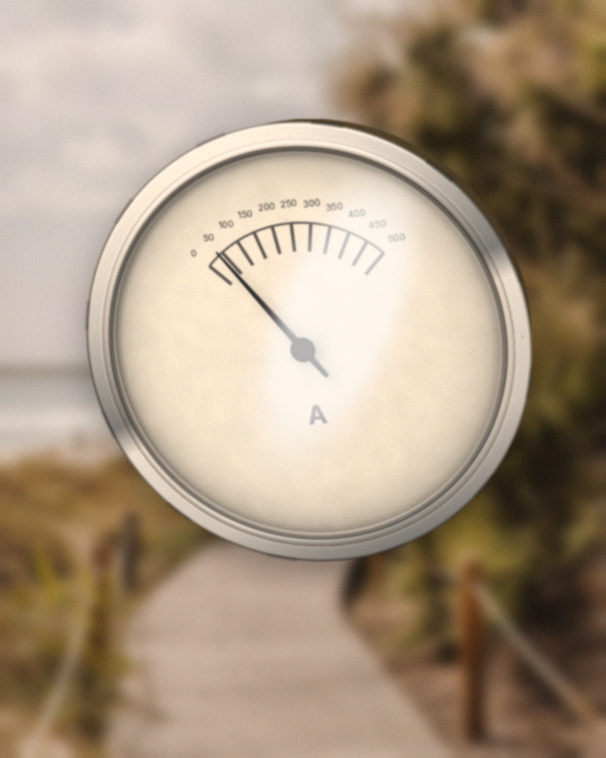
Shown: 50 A
